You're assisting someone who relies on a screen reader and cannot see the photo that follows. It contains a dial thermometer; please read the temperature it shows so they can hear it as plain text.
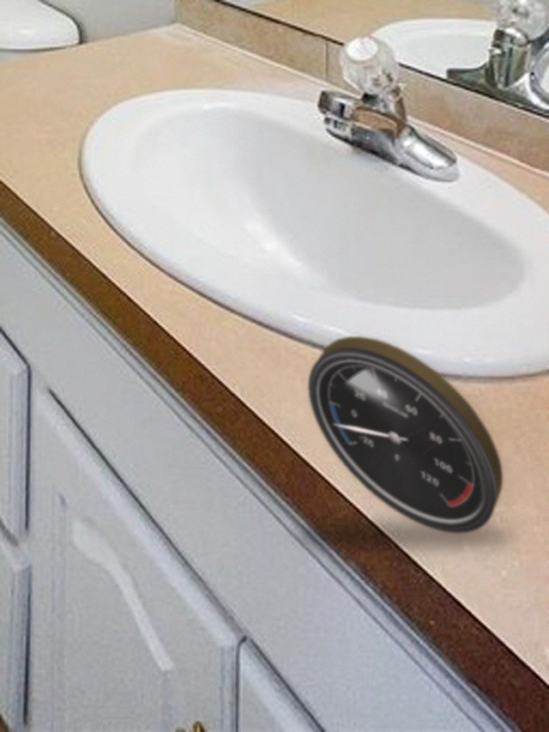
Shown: -10 °F
